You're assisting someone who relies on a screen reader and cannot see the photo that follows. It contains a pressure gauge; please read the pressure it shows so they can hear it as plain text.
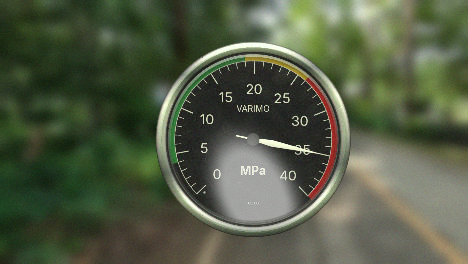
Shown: 35 MPa
